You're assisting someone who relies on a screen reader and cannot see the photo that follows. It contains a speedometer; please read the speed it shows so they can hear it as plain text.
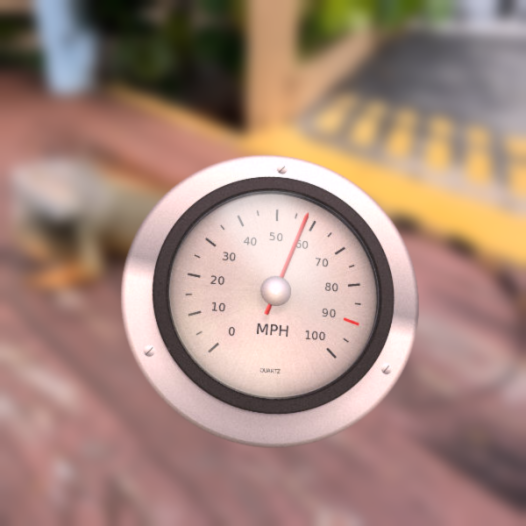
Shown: 57.5 mph
